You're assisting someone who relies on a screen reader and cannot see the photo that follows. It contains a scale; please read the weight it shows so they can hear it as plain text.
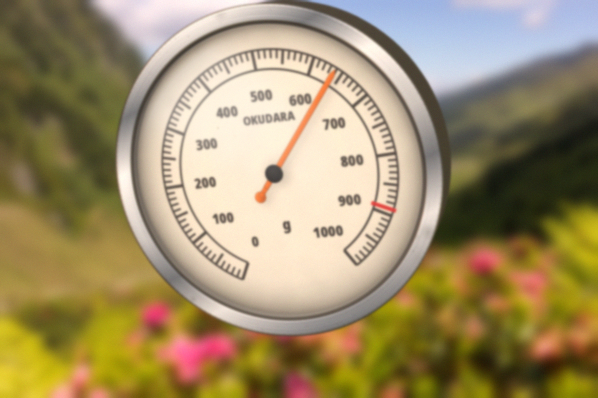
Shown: 640 g
